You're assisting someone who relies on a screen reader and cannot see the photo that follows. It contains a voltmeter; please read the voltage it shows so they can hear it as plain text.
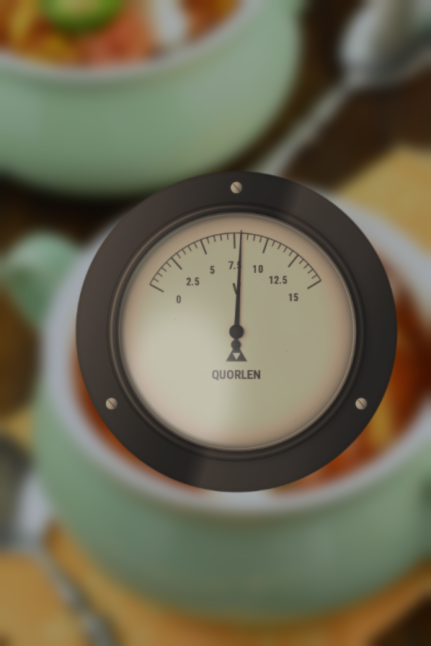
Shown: 8 V
